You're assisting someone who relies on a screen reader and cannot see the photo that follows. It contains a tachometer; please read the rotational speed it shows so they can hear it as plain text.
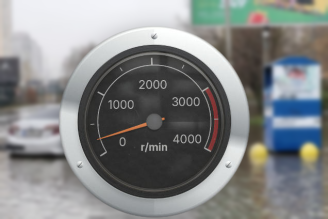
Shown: 250 rpm
